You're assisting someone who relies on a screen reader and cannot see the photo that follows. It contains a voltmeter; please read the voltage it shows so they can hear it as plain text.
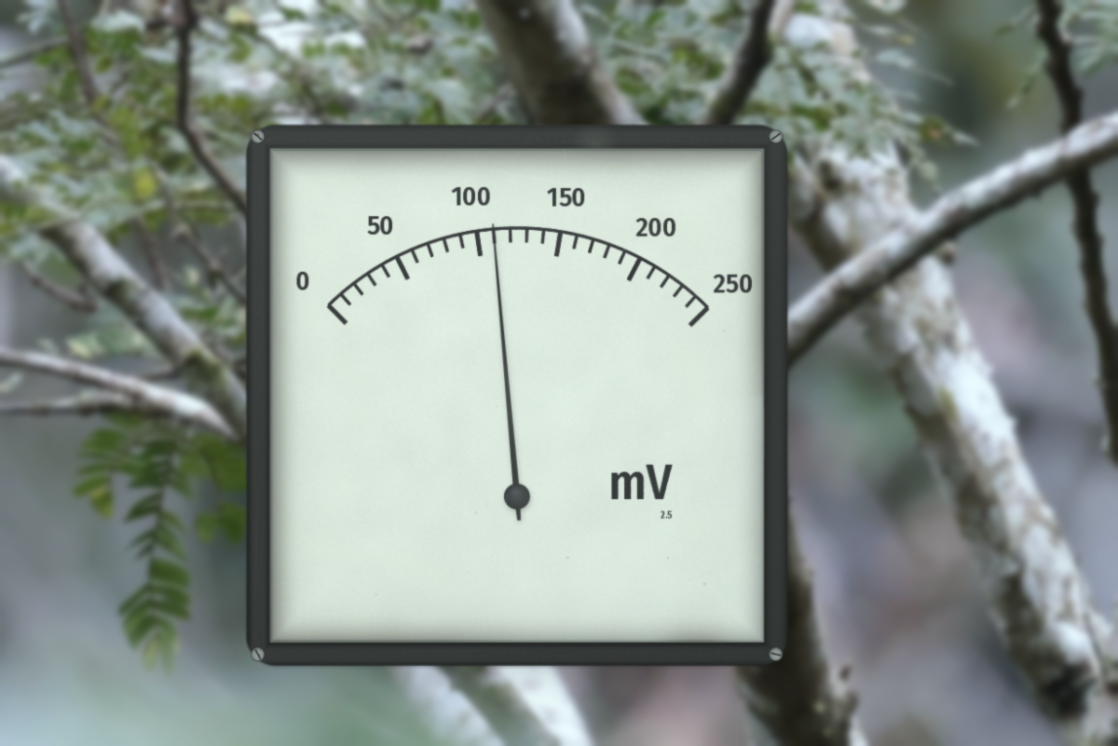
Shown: 110 mV
